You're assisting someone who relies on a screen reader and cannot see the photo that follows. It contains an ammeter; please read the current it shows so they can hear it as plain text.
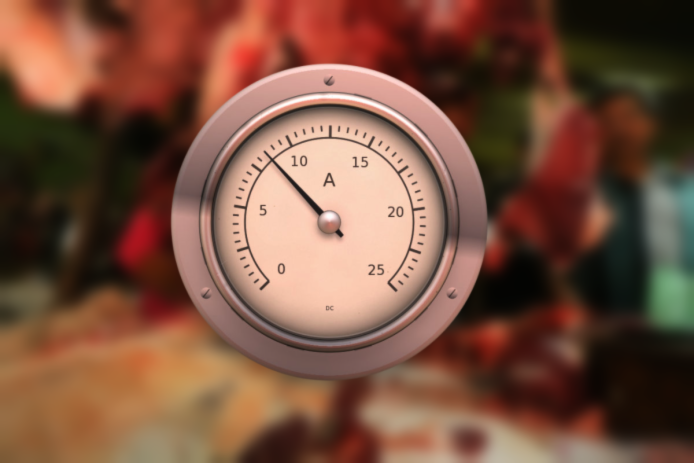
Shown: 8.5 A
